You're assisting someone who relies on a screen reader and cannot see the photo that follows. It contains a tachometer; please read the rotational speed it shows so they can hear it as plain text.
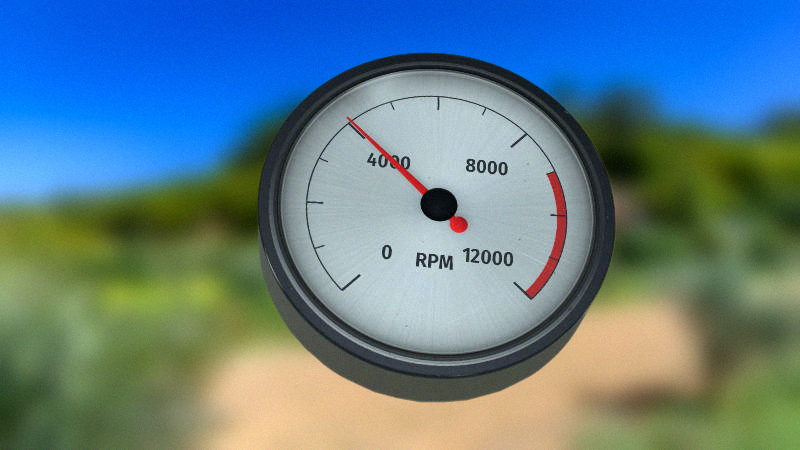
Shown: 4000 rpm
